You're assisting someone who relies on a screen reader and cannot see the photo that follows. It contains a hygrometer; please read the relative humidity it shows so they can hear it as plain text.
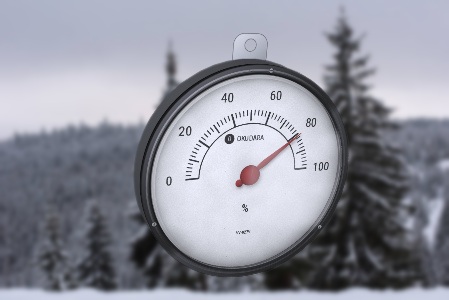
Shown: 80 %
